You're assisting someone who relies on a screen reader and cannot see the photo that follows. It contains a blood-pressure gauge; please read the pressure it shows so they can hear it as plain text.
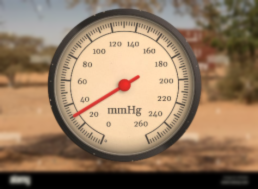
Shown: 30 mmHg
